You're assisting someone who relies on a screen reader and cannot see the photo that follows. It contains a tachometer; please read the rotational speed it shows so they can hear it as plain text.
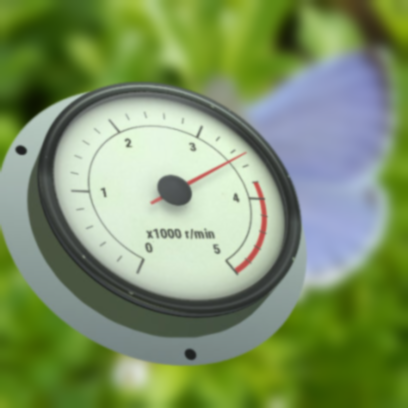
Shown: 3500 rpm
